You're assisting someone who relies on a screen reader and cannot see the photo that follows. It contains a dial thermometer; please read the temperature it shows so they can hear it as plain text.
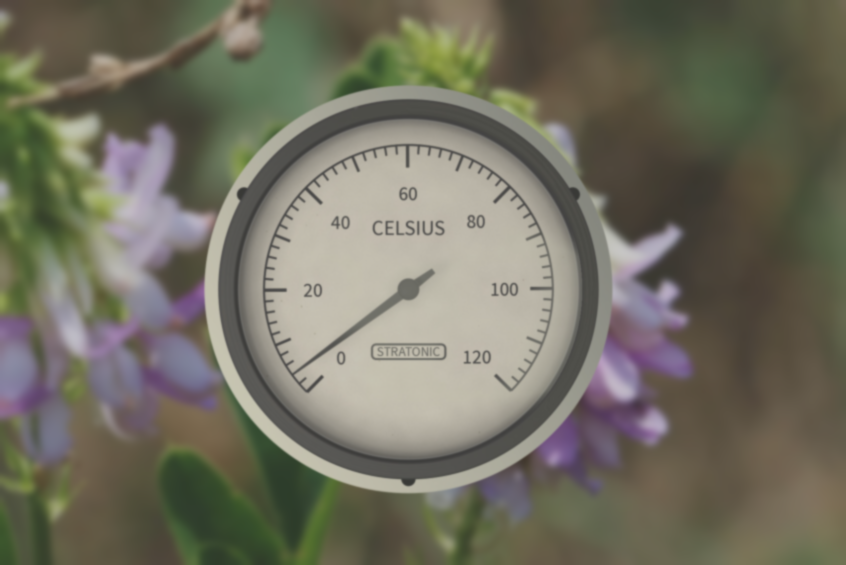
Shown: 4 °C
